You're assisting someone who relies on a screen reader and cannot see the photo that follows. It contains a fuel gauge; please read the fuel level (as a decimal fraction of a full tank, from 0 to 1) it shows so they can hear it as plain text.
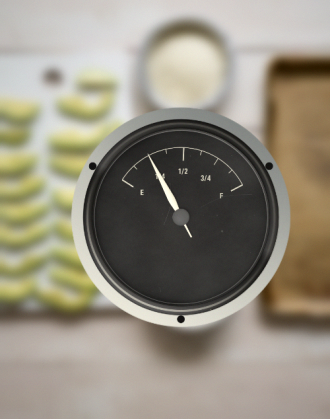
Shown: 0.25
